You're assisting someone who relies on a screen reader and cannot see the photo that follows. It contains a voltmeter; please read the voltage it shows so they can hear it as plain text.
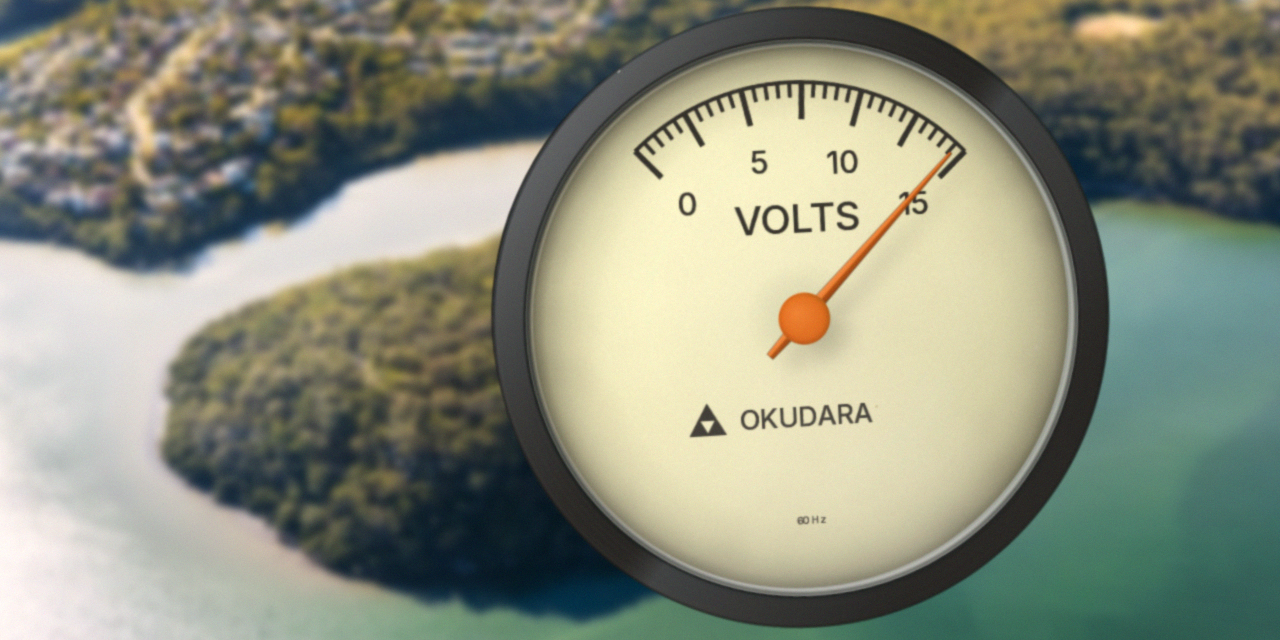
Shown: 14.5 V
